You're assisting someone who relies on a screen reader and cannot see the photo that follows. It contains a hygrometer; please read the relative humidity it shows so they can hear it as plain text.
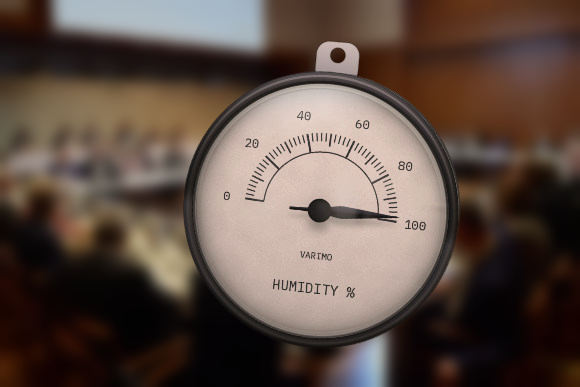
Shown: 98 %
